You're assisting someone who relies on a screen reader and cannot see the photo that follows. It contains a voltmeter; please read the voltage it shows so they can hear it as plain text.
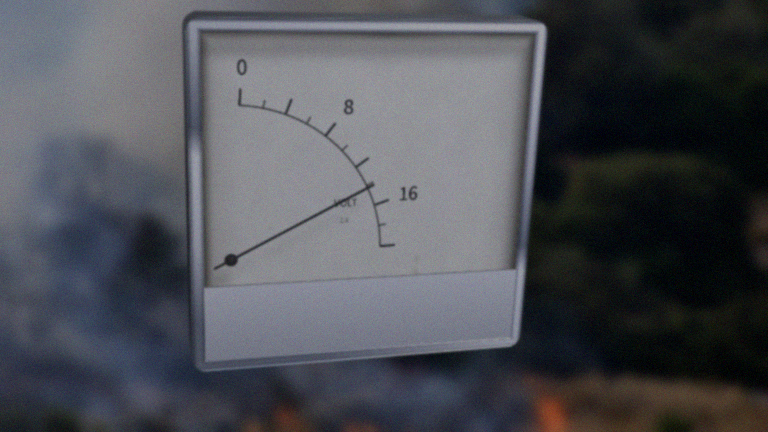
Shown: 14 V
